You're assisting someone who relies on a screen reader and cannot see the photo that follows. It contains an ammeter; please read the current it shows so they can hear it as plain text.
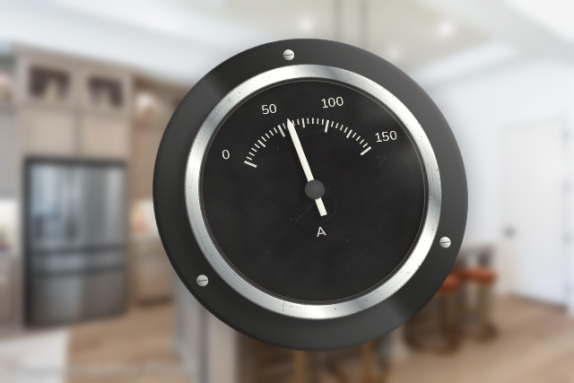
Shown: 60 A
